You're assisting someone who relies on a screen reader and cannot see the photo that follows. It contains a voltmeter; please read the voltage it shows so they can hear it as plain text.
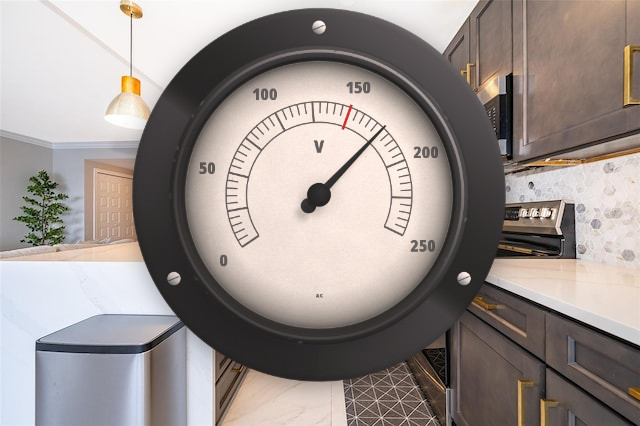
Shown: 175 V
